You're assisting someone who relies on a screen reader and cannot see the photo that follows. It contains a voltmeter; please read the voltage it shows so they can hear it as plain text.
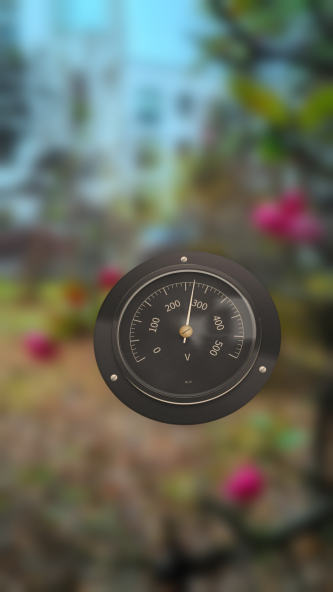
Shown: 270 V
